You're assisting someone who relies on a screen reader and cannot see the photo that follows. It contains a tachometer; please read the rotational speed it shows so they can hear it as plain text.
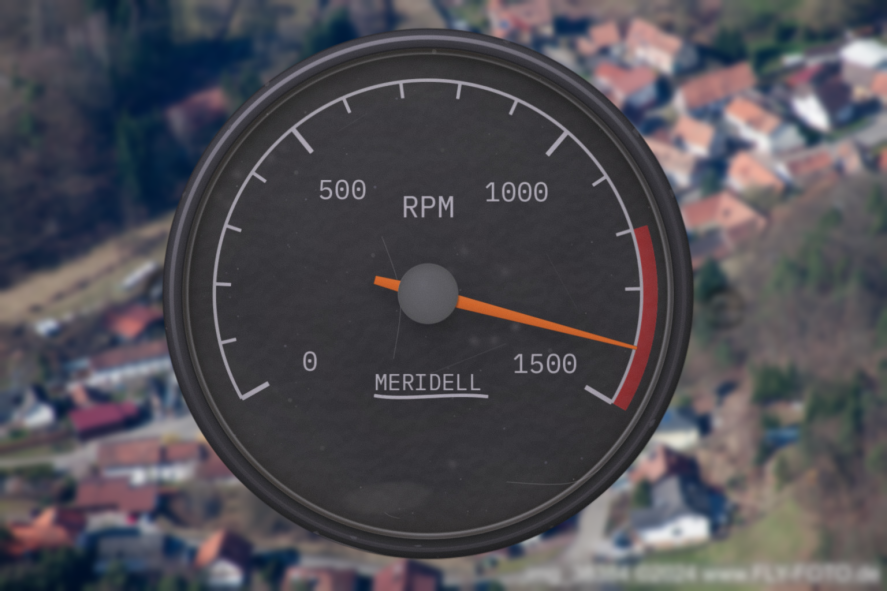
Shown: 1400 rpm
